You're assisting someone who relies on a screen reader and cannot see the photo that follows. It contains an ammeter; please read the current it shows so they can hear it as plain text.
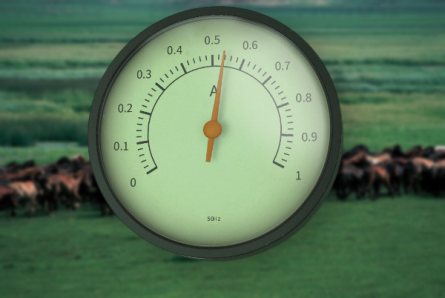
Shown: 0.54 A
